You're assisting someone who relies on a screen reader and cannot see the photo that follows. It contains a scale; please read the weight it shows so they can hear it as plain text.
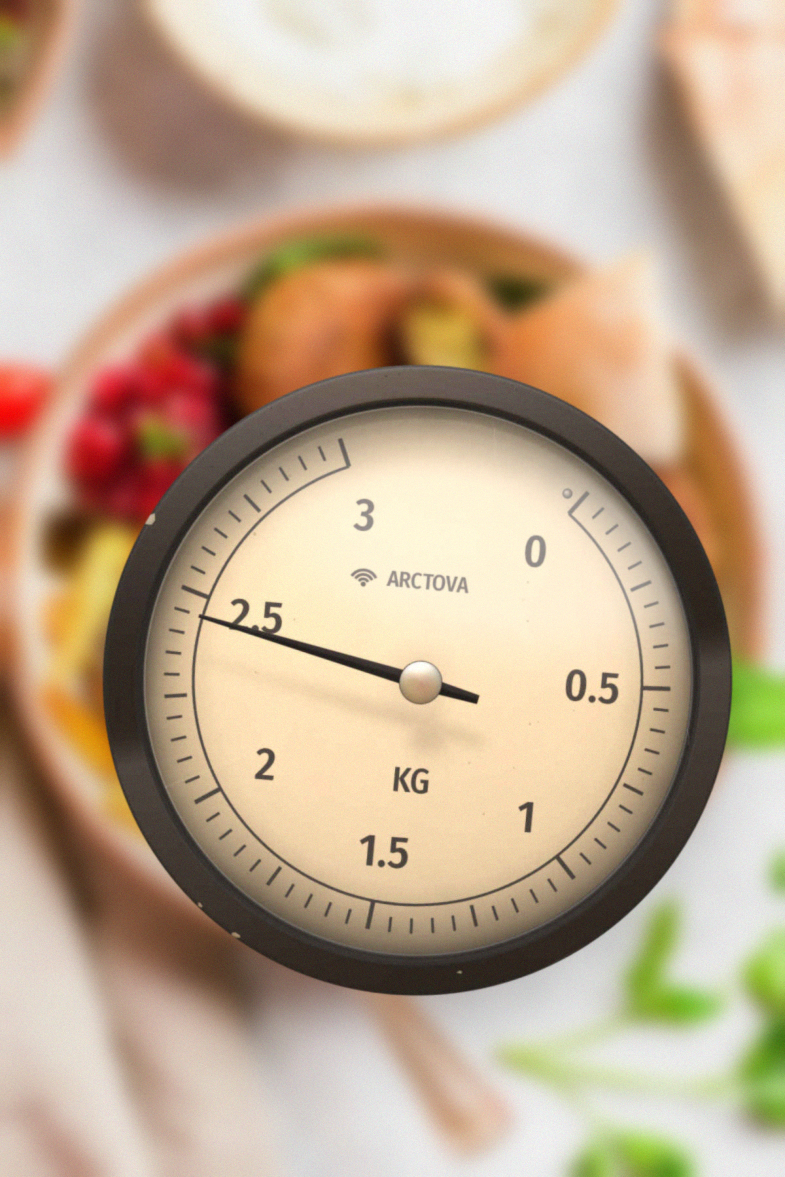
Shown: 2.45 kg
